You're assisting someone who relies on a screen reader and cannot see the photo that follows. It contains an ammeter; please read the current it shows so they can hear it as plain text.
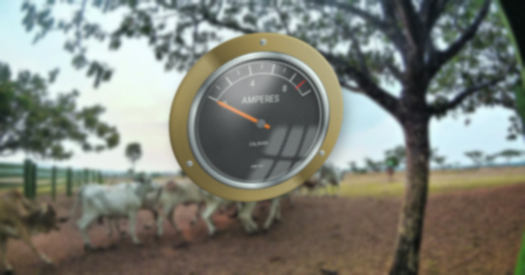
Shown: 0 A
